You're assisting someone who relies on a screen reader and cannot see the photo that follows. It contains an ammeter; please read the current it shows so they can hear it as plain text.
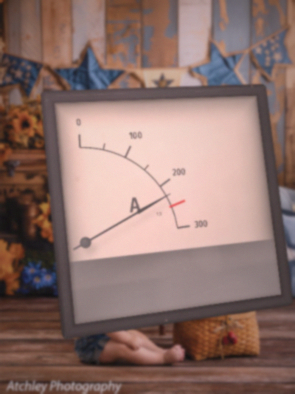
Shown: 225 A
